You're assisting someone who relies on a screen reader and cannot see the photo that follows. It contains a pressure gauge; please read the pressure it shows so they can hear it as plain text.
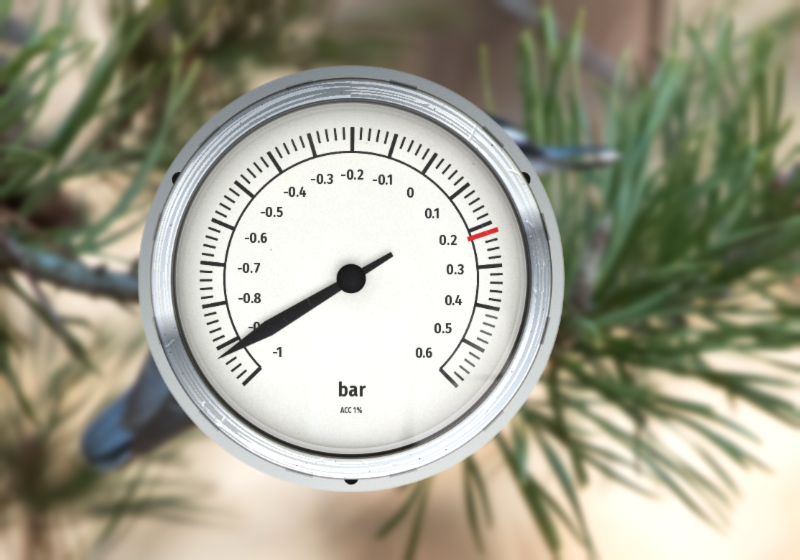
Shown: -0.92 bar
